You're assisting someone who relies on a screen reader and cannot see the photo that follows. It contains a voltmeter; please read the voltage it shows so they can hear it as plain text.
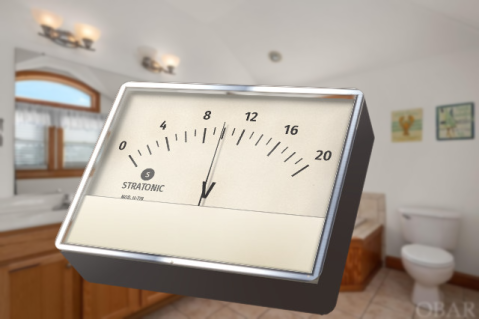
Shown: 10 V
